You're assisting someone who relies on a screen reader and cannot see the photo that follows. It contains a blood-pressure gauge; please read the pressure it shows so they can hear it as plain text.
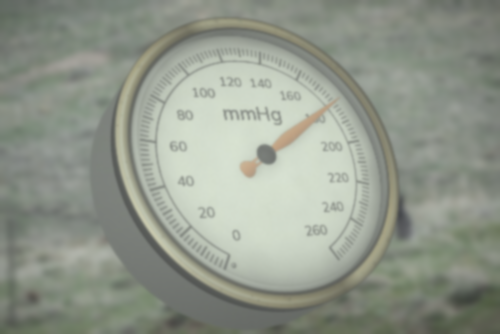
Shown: 180 mmHg
